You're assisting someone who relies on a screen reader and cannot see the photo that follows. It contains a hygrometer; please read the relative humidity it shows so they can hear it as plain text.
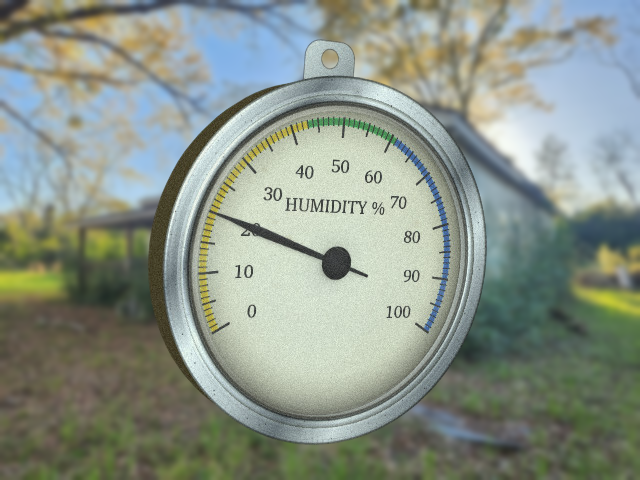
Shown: 20 %
